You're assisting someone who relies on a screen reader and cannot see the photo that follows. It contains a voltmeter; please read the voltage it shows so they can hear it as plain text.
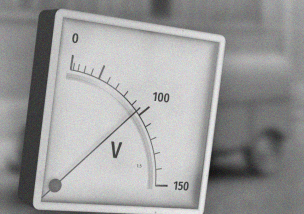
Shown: 95 V
